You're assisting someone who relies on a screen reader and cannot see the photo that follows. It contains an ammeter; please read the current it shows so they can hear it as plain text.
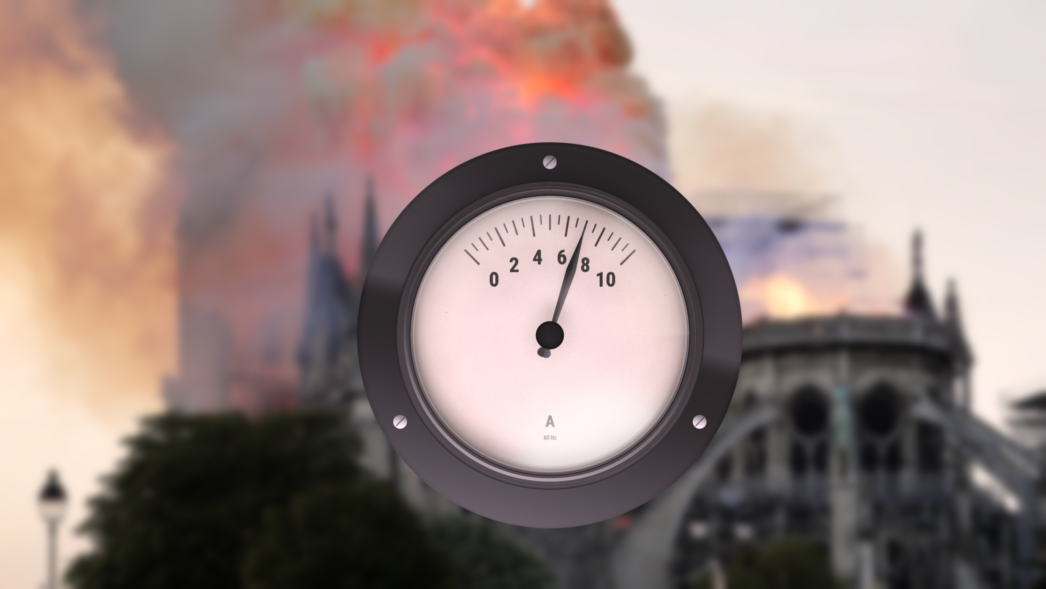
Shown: 7 A
